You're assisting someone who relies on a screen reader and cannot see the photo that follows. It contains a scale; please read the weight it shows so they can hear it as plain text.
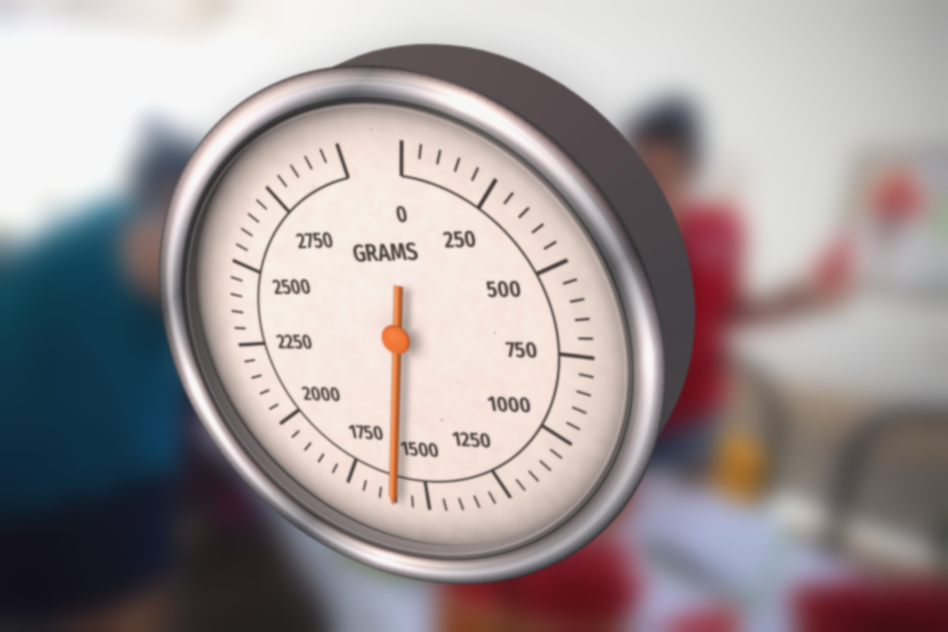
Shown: 1600 g
